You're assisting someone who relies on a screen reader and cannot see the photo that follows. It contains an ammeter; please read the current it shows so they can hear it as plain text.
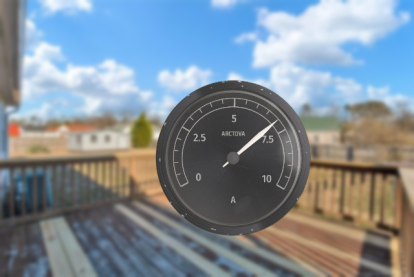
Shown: 7 A
